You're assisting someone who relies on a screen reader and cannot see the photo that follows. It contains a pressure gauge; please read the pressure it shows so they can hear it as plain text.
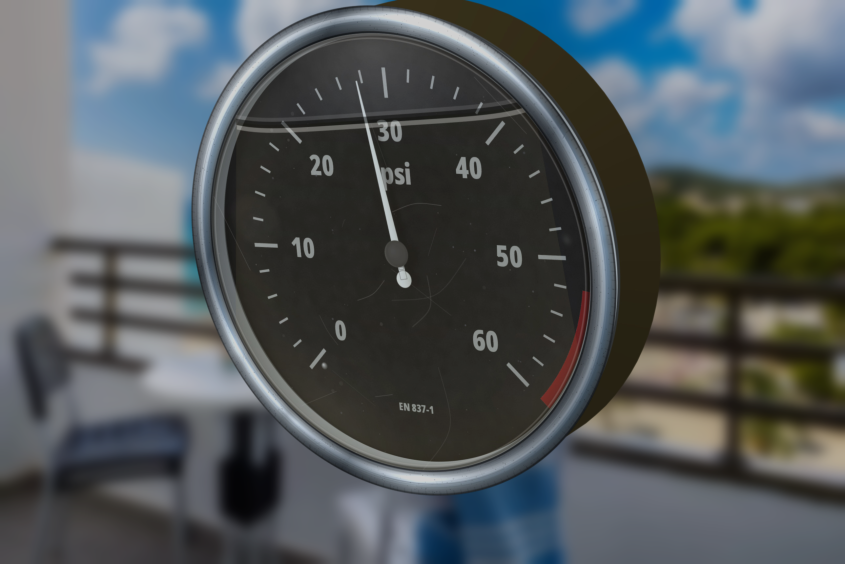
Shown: 28 psi
